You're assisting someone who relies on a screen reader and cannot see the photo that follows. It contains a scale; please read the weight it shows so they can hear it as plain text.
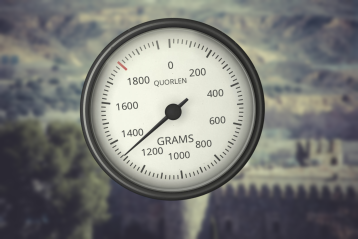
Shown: 1320 g
